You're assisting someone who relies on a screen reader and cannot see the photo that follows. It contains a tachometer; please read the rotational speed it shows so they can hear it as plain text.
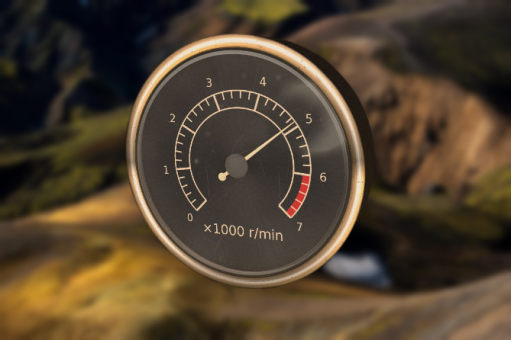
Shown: 4900 rpm
